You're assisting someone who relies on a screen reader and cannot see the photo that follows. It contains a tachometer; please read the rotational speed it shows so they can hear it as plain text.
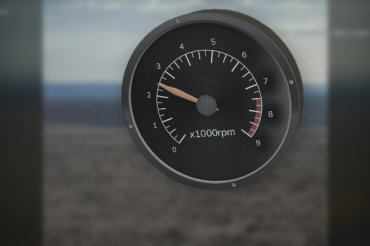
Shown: 2500 rpm
